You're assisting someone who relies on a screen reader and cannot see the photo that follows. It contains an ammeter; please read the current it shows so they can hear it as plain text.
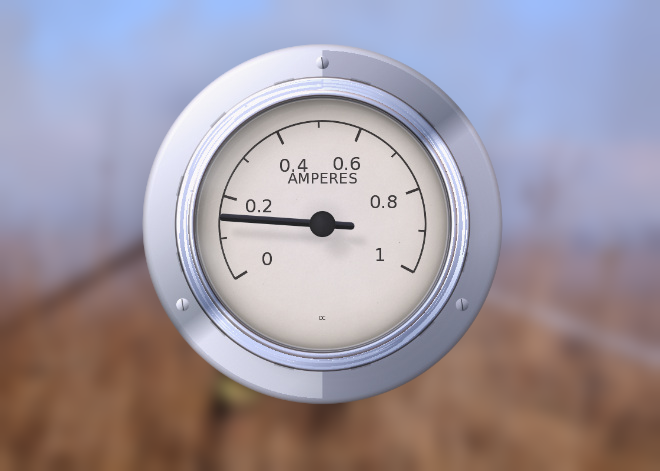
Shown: 0.15 A
